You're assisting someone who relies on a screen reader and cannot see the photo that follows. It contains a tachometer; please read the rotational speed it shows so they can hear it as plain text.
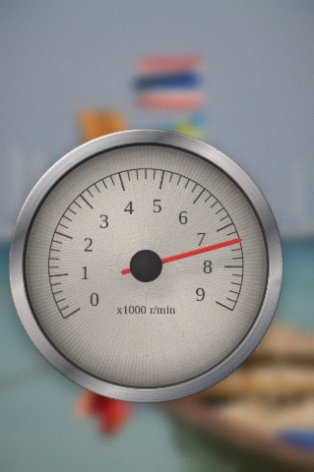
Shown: 7400 rpm
